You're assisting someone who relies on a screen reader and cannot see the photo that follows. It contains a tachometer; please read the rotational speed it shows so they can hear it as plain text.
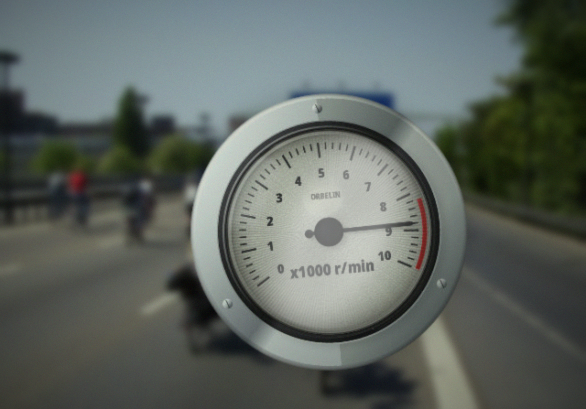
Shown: 8800 rpm
